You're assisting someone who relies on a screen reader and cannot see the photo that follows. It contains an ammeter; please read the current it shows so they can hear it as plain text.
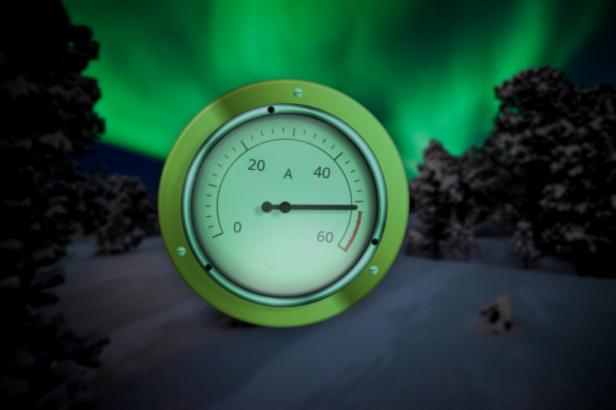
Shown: 51 A
